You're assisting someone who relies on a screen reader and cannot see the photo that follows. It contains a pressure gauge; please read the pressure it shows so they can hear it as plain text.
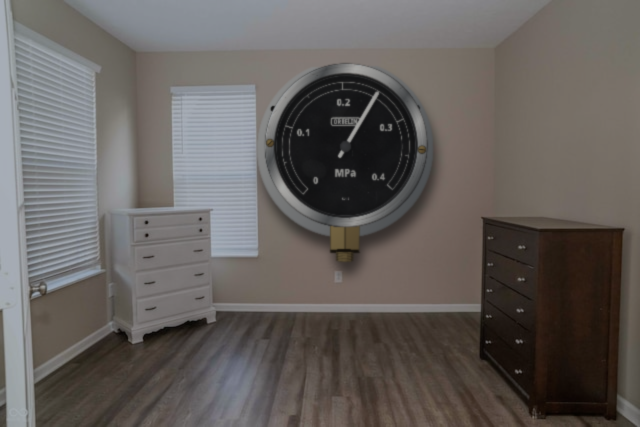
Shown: 0.25 MPa
